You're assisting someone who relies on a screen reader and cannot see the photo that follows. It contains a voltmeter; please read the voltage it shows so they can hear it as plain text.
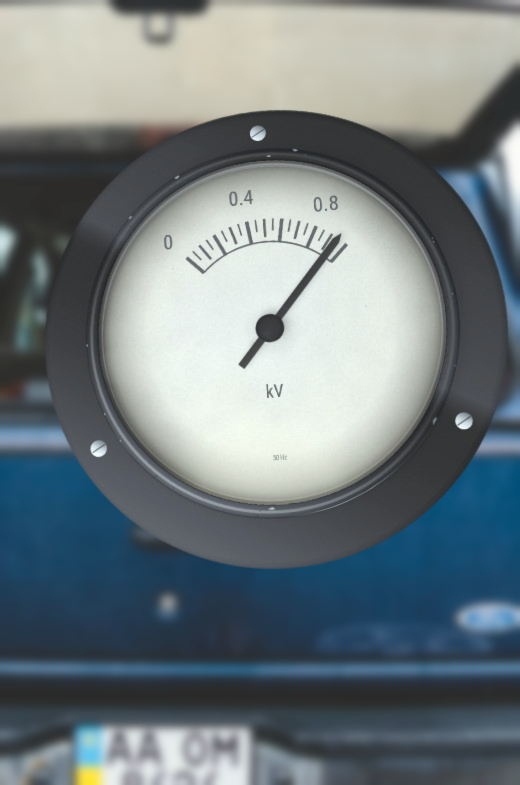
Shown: 0.95 kV
